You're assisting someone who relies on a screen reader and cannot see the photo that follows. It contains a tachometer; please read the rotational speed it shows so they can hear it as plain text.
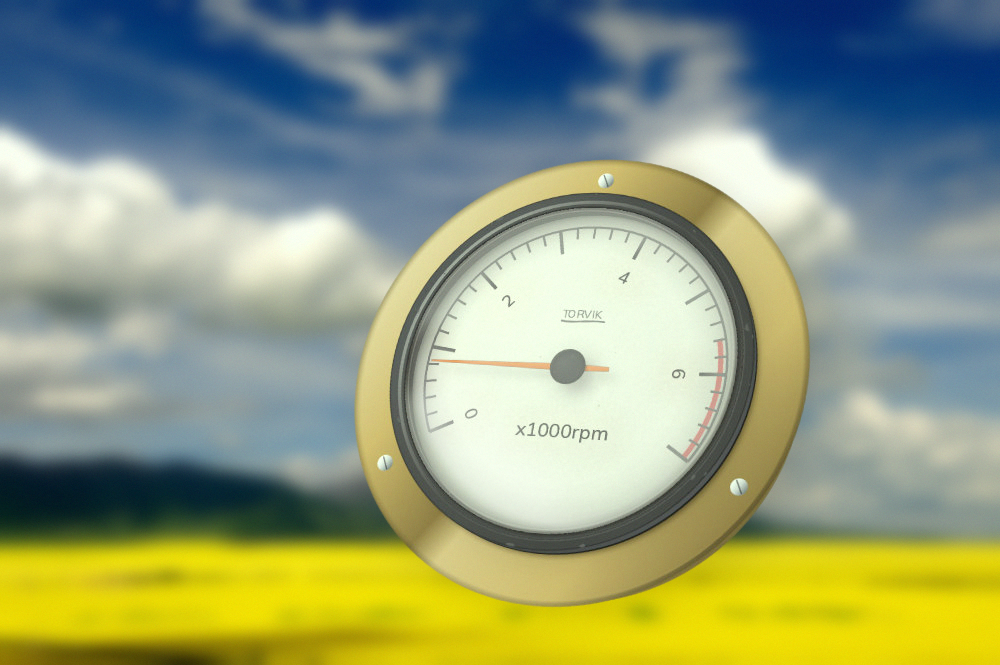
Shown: 800 rpm
